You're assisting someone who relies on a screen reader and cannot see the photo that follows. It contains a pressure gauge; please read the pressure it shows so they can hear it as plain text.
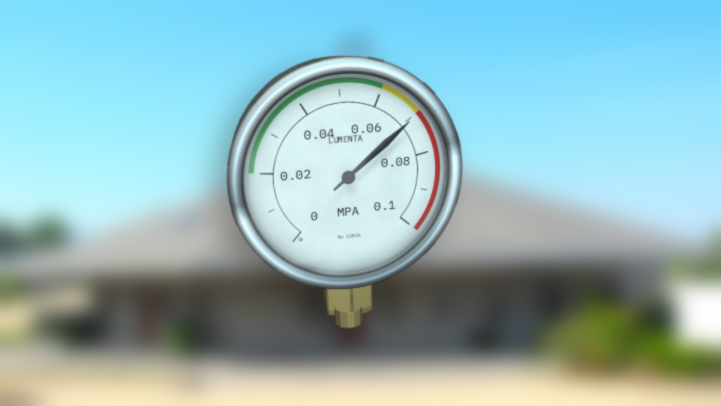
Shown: 0.07 MPa
